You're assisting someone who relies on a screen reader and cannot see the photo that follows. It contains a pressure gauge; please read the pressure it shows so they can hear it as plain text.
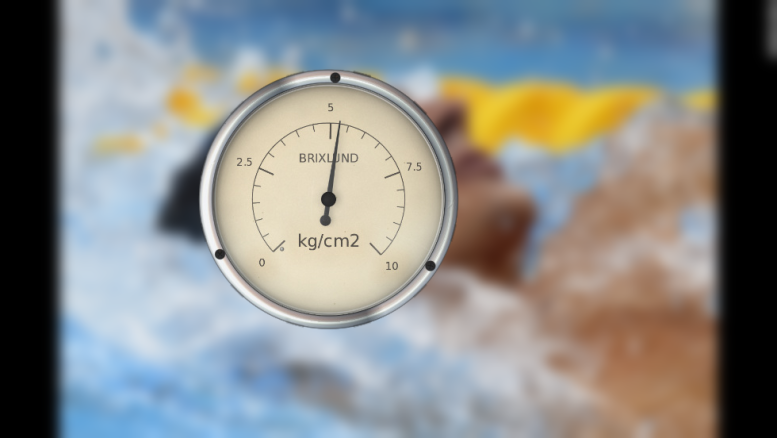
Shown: 5.25 kg/cm²
